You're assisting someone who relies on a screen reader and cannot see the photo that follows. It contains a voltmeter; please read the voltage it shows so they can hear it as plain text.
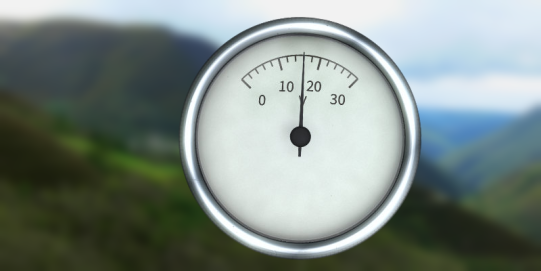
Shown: 16 V
